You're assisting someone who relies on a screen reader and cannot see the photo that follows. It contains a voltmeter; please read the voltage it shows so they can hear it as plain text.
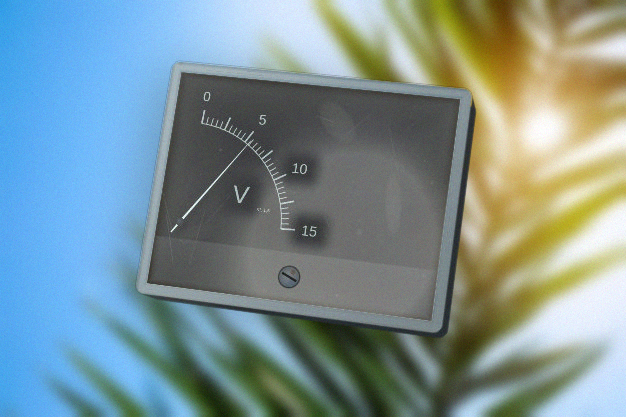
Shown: 5.5 V
